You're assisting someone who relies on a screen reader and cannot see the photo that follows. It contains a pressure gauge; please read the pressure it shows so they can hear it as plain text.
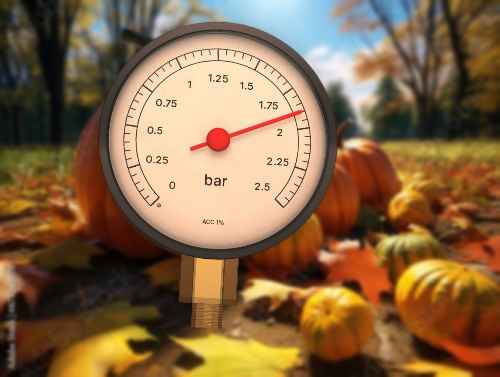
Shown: 1.9 bar
